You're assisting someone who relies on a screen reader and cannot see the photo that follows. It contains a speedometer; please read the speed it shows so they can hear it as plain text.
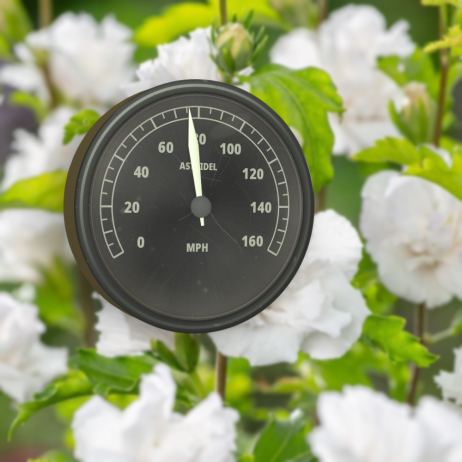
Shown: 75 mph
